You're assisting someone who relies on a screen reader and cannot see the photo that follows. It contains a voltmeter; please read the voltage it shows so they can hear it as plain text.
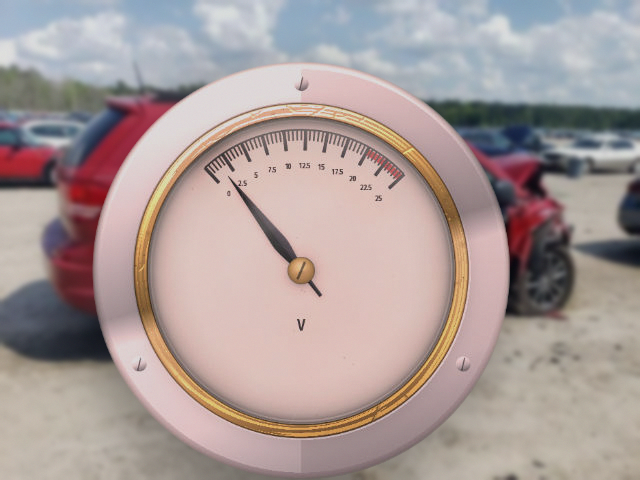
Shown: 1.5 V
